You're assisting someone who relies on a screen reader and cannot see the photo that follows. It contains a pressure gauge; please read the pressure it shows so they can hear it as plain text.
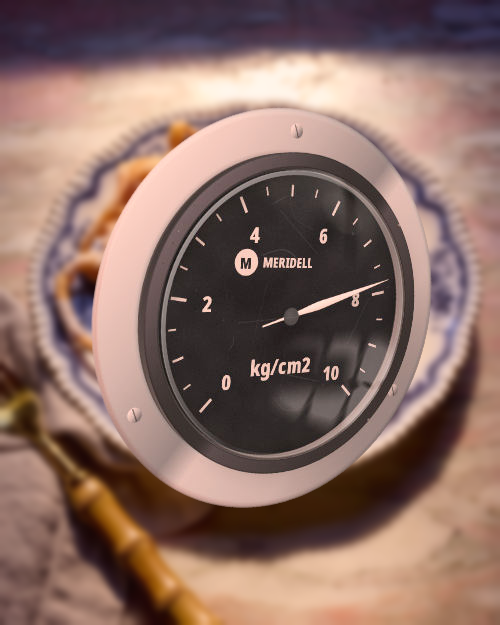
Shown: 7.75 kg/cm²
